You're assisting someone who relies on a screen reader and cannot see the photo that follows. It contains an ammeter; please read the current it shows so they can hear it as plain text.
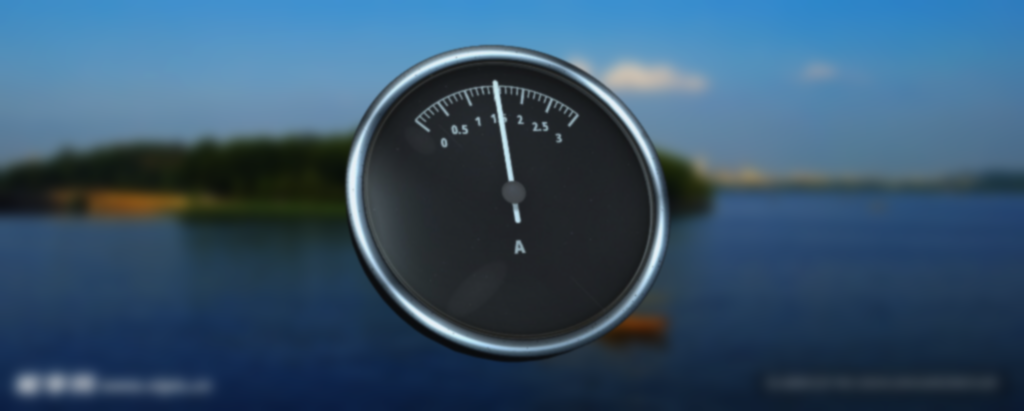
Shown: 1.5 A
